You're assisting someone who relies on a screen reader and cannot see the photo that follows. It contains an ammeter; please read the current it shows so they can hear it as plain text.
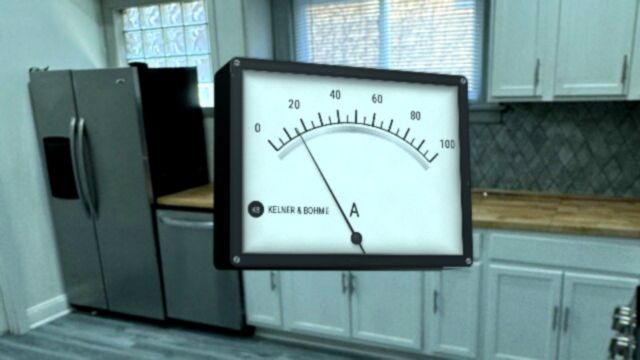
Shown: 15 A
